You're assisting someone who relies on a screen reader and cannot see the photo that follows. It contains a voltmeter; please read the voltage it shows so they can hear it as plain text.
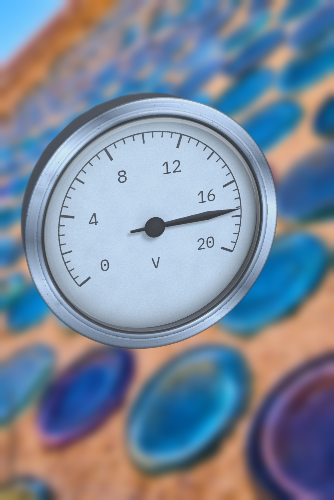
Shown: 17.5 V
